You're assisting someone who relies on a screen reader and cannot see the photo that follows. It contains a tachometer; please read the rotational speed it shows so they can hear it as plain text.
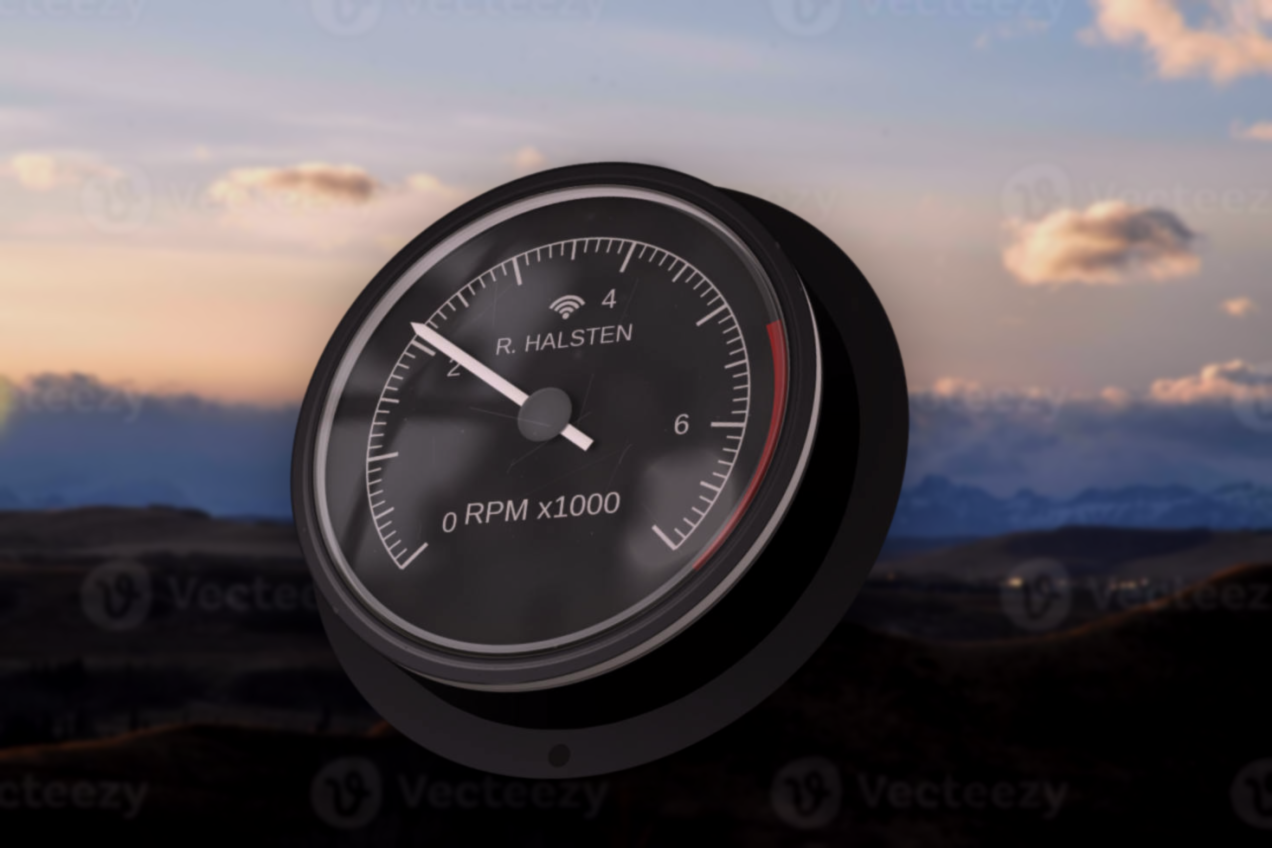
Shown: 2100 rpm
